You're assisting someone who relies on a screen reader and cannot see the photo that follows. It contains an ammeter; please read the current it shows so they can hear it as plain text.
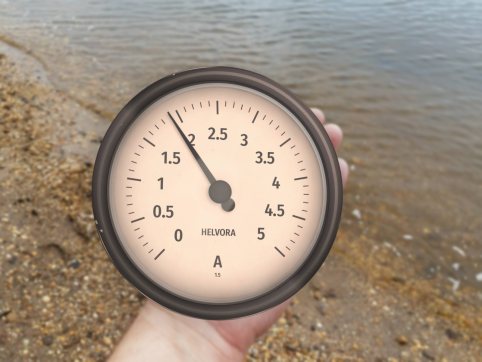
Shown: 1.9 A
